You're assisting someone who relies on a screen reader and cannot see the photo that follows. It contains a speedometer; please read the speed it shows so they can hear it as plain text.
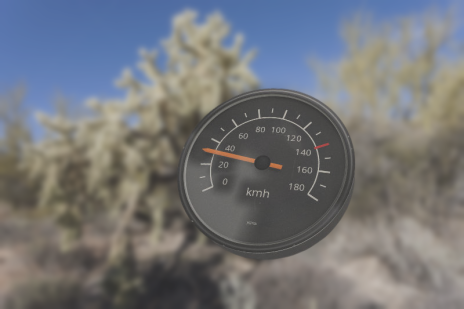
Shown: 30 km/h
